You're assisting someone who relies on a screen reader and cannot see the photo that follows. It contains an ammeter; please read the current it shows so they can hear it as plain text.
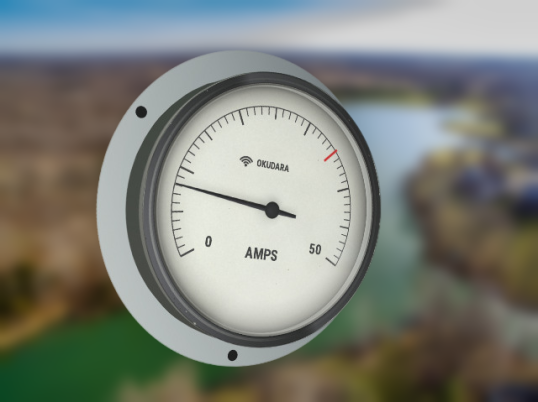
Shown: 8 A
